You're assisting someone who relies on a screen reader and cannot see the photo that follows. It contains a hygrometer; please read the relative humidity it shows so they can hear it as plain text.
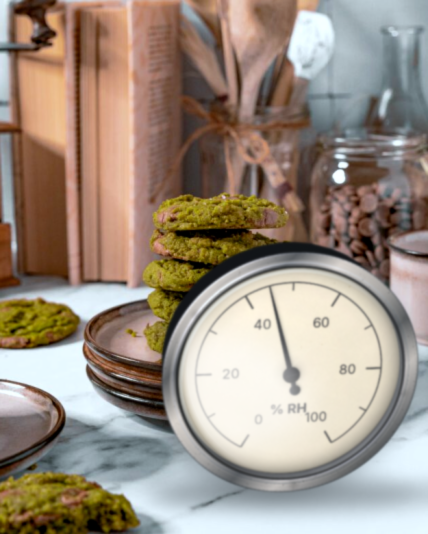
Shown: 45 %
